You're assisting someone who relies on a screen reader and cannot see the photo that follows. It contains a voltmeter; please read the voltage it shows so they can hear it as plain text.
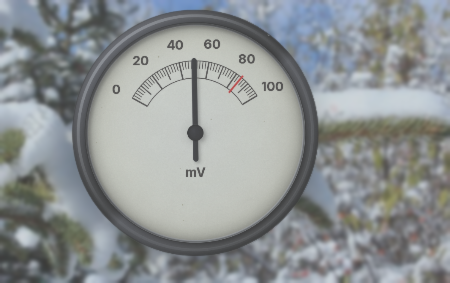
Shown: 50 mV
